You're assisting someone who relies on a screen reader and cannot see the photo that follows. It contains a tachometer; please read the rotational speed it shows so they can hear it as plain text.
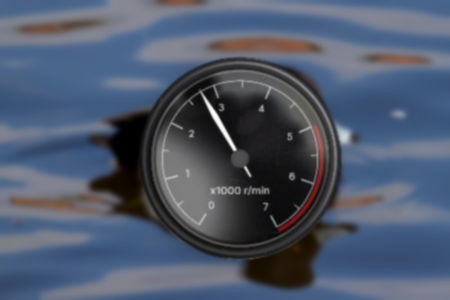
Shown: 2750 rpm
